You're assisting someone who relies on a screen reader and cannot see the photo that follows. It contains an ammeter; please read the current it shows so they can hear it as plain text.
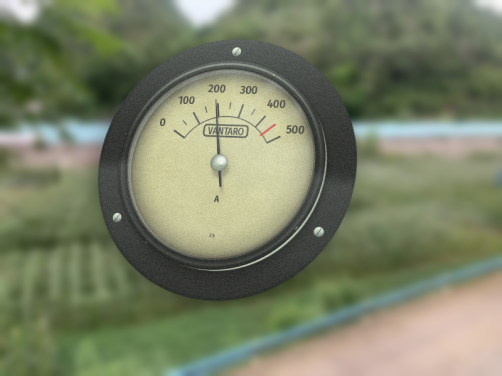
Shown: 200 A
